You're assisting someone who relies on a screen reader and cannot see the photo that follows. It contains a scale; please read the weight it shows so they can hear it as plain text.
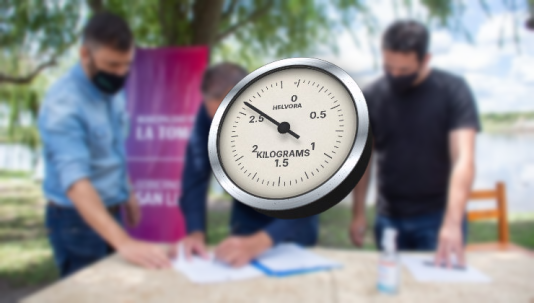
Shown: 2.6 kg
